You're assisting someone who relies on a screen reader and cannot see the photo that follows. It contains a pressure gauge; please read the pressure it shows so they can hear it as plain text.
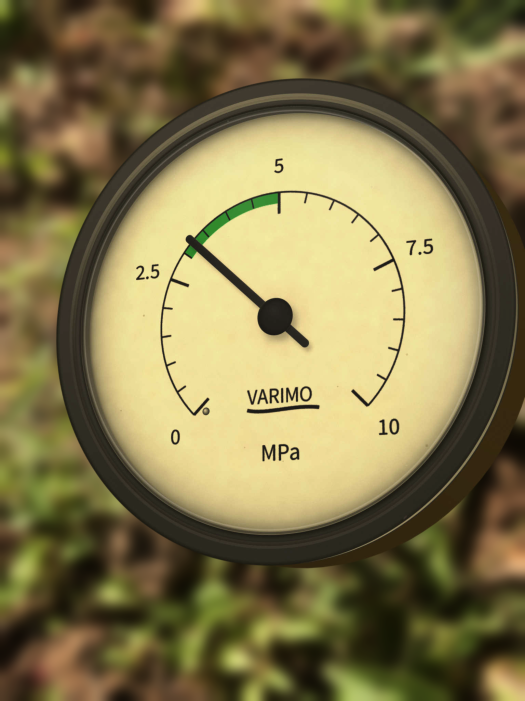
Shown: 3.25 MPa
